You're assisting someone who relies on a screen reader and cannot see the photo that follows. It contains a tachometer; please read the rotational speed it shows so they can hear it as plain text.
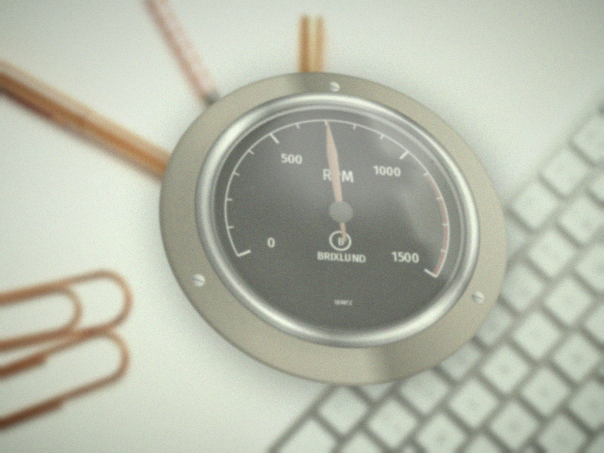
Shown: 700 rpm
